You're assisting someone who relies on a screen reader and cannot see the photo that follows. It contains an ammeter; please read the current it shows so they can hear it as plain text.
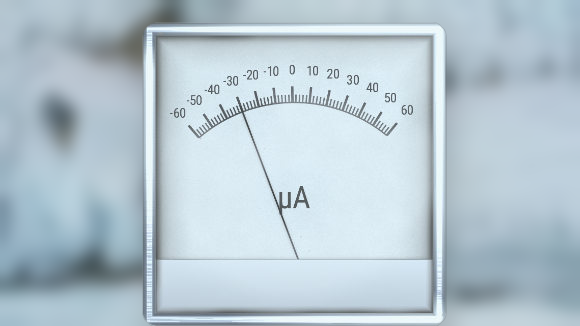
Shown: -30 µA
